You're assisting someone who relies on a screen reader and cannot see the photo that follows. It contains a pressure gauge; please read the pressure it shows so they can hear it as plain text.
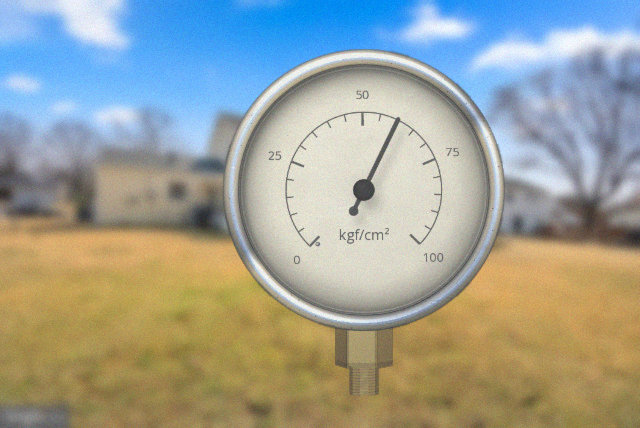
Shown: 60 kg/cm²
